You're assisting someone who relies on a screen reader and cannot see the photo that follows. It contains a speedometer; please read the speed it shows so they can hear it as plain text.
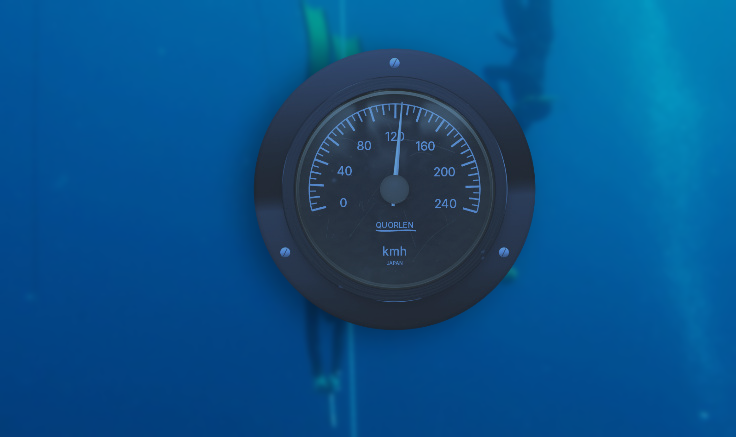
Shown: 125 km/h
